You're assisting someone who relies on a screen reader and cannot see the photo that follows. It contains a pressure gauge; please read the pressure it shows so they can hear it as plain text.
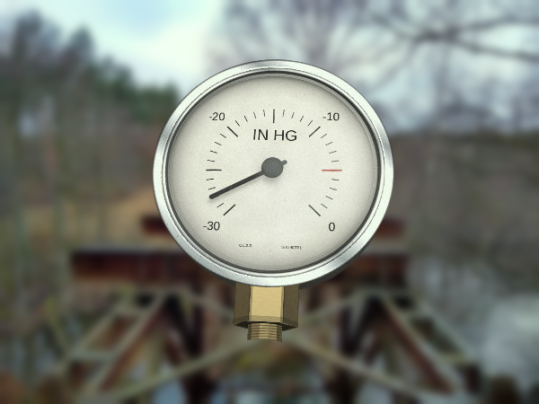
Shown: -28 inHg
